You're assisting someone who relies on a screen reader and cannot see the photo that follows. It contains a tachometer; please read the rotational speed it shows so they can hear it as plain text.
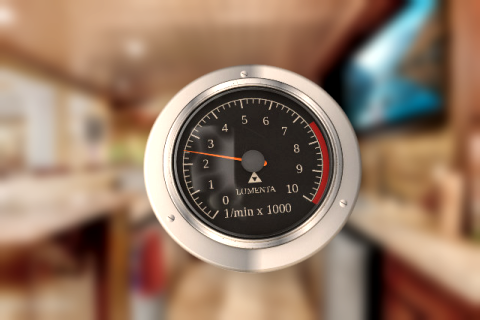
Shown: 2400 rpm
